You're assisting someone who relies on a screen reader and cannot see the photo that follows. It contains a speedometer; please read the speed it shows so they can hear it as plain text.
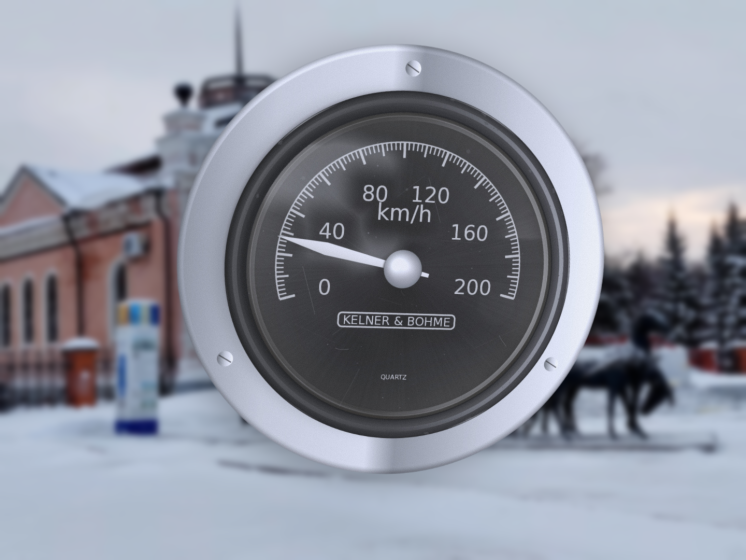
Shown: 28 km/h
